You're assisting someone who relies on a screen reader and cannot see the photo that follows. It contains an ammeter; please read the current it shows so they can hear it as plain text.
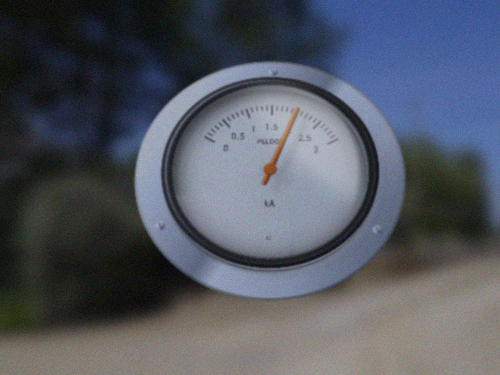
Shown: 2 kA
